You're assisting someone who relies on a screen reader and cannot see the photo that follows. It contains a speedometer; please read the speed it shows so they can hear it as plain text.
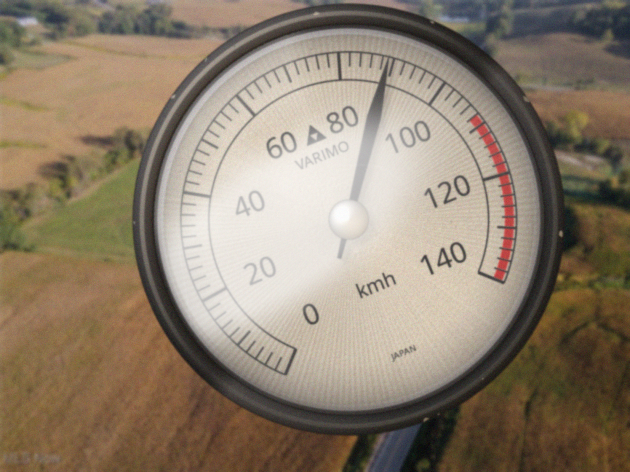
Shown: 89 km/h
